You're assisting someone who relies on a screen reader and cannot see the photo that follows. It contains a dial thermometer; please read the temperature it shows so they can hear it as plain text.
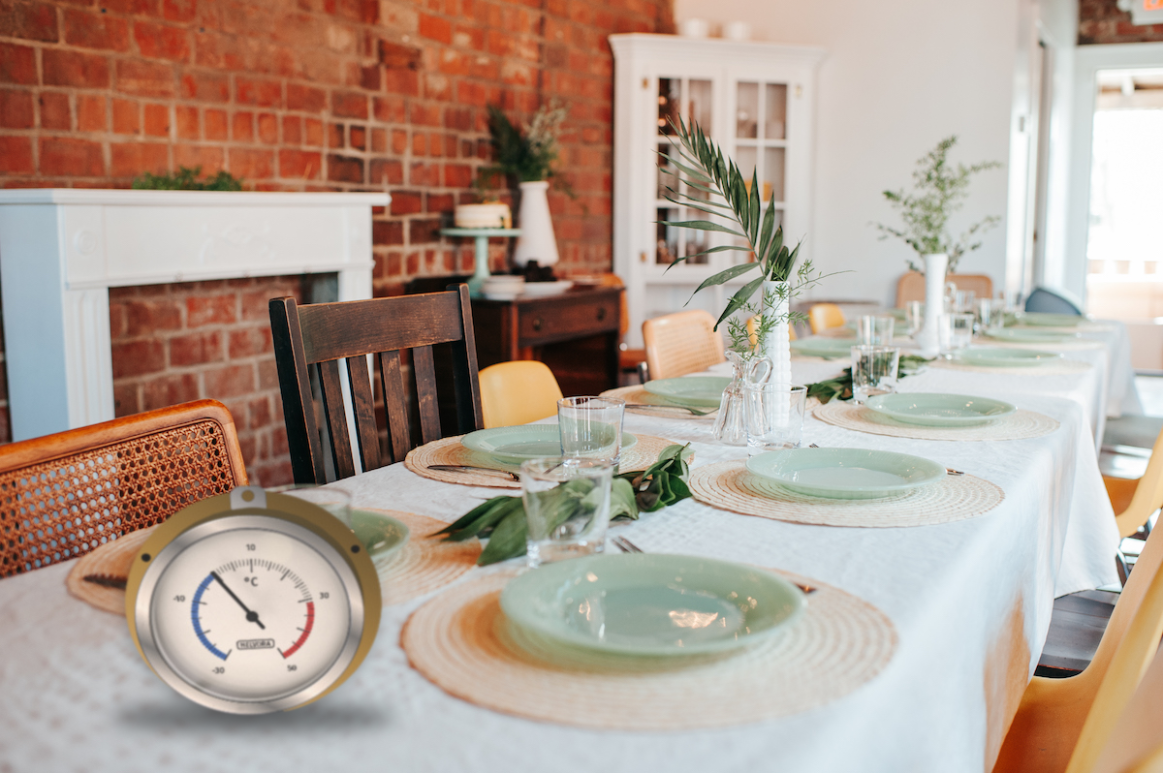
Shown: 0 °C
